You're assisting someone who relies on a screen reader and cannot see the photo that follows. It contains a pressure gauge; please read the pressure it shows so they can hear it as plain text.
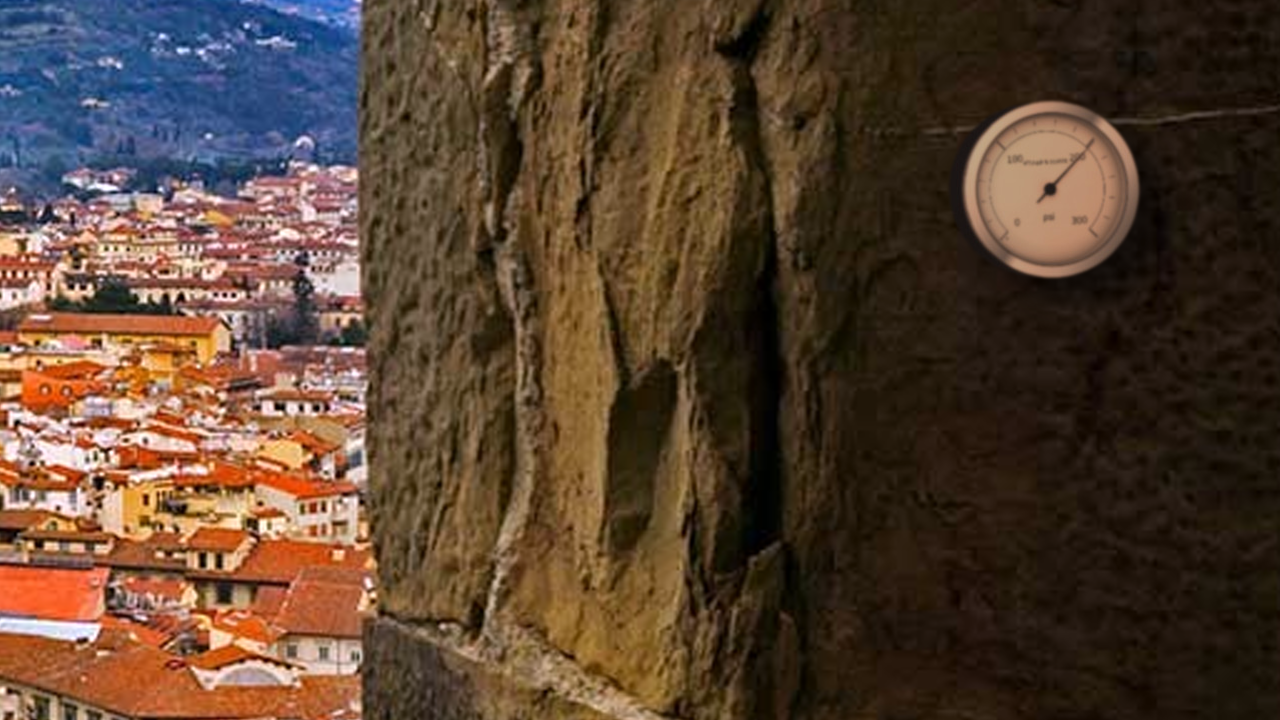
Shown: 200 psi
